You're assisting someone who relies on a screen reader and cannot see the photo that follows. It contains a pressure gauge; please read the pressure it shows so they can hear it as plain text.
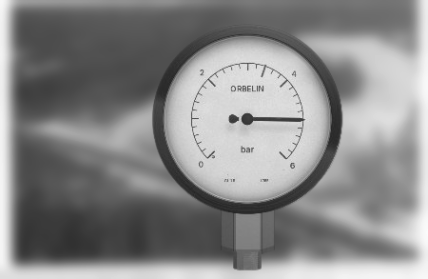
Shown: 5 bar
